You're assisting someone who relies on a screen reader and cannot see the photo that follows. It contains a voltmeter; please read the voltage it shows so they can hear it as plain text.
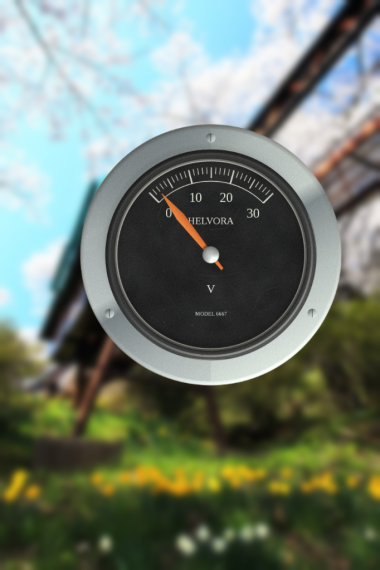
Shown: 2 V
